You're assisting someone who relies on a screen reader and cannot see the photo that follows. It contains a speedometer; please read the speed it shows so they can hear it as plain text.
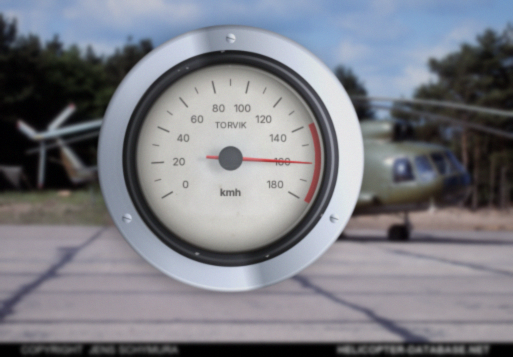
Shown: 160 km/h
